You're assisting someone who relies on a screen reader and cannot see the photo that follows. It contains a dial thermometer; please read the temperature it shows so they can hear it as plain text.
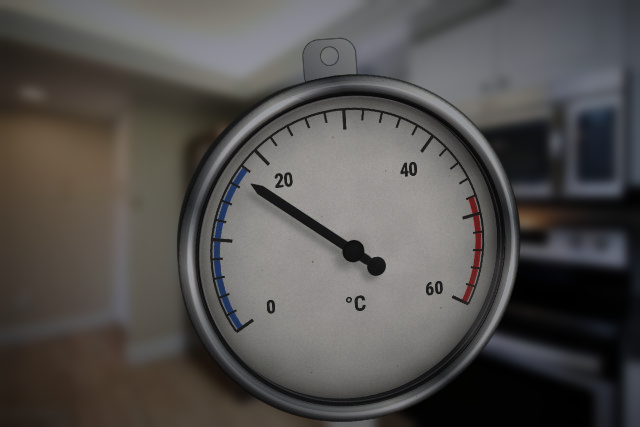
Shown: 17 °C
